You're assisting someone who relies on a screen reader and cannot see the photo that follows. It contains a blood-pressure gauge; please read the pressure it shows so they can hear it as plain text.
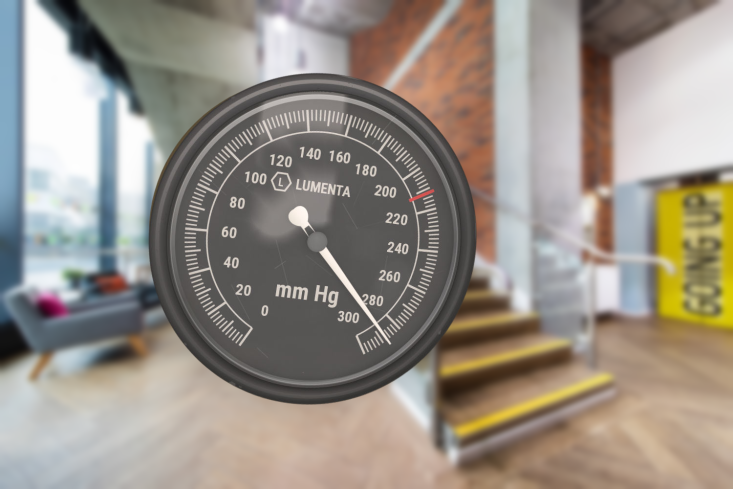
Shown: 288 mmHg
